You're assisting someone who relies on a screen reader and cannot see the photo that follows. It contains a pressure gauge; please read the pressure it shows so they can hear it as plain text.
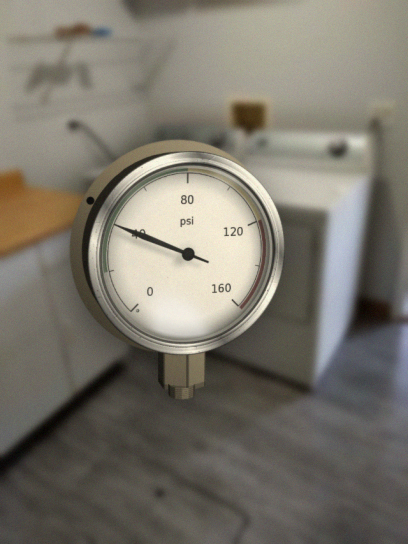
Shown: 40 psi
